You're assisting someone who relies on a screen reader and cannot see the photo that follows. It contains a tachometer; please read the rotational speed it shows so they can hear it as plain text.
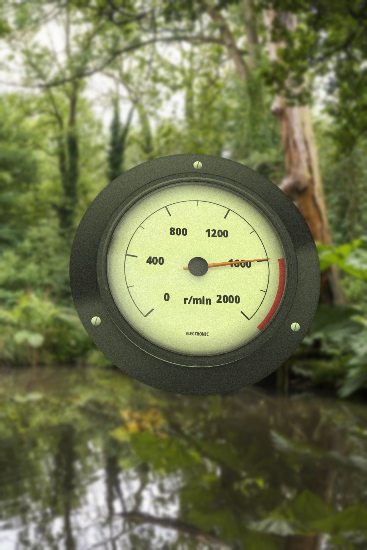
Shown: 1600 rpm
